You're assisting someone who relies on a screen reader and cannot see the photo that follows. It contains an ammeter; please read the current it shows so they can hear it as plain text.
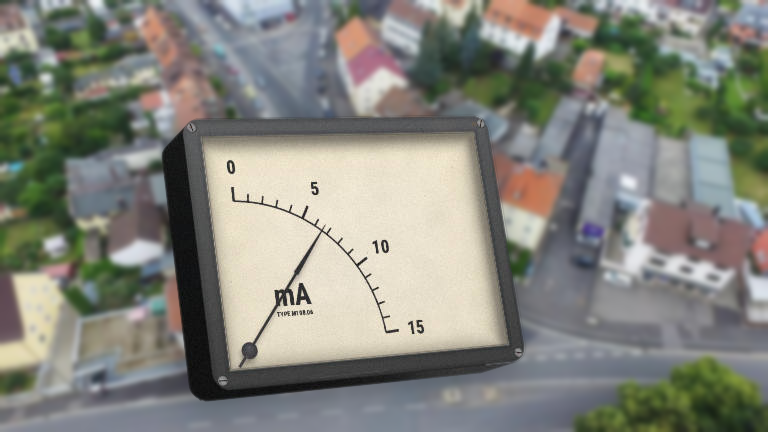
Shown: 6.5 mA
